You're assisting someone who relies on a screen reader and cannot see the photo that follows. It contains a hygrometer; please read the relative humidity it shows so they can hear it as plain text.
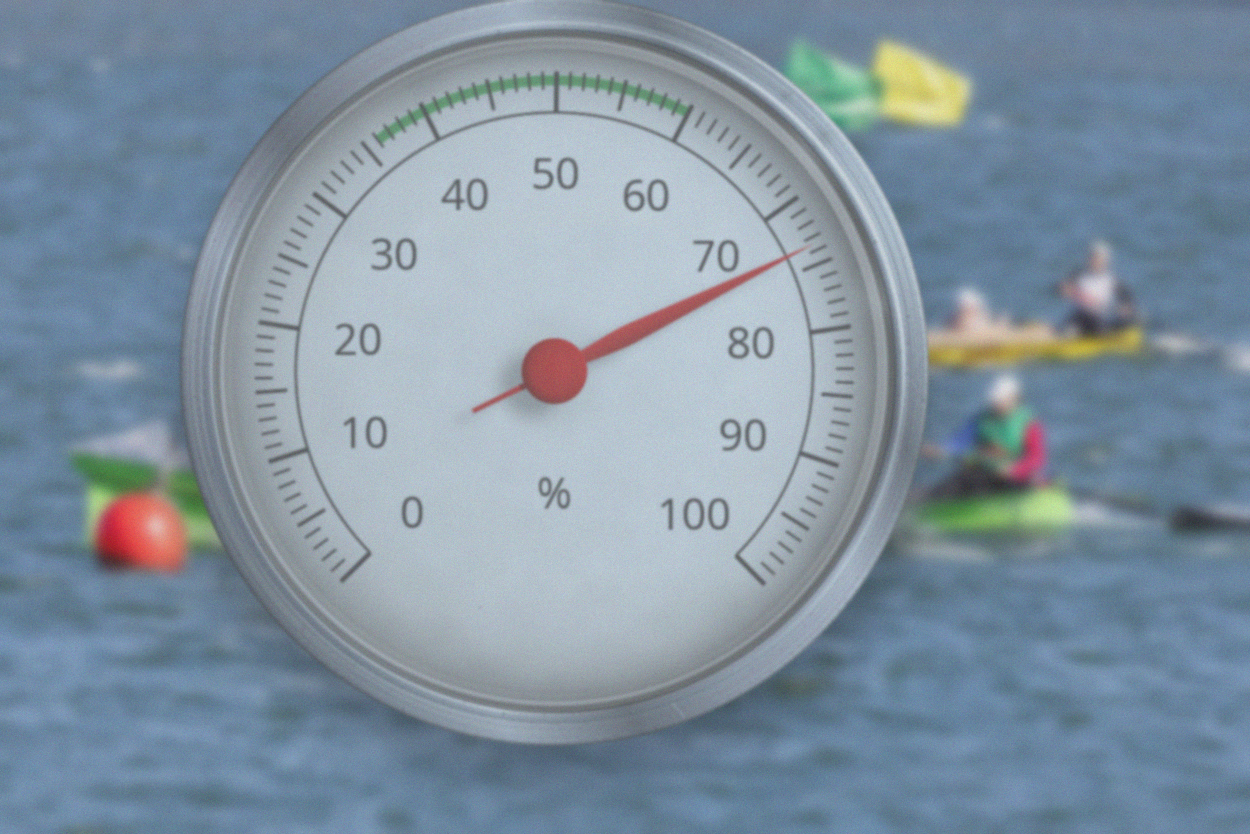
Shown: 73.5 %
